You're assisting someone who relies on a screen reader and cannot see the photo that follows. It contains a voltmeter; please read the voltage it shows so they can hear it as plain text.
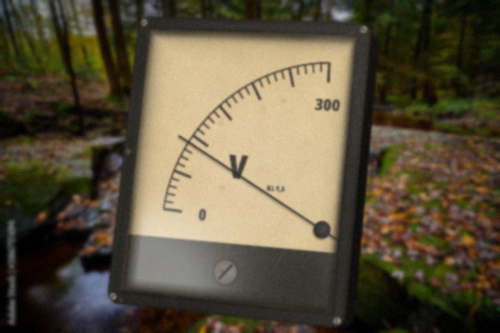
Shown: 90 V
